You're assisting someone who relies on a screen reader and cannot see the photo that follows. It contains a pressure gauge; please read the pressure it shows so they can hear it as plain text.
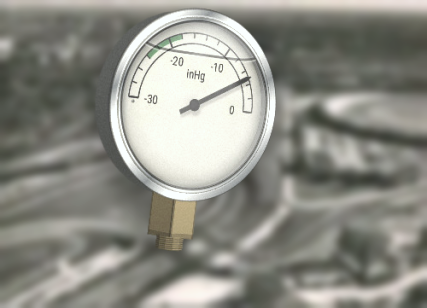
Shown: -5 inHg
